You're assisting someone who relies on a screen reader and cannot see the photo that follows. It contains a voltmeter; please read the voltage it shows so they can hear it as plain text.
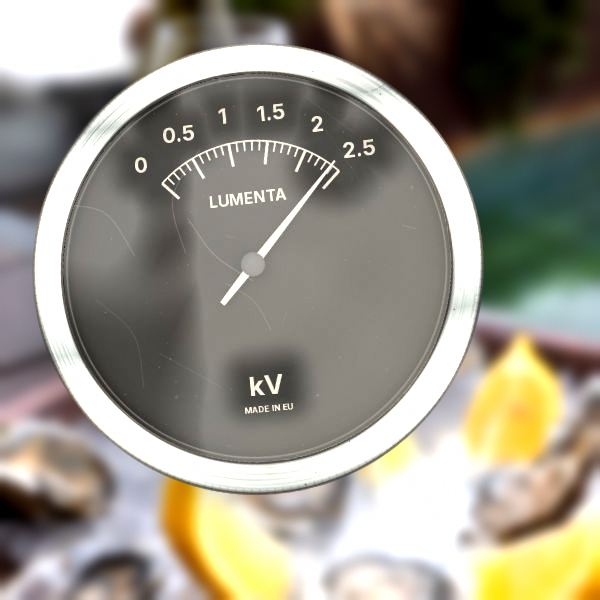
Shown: 2.4 kV
